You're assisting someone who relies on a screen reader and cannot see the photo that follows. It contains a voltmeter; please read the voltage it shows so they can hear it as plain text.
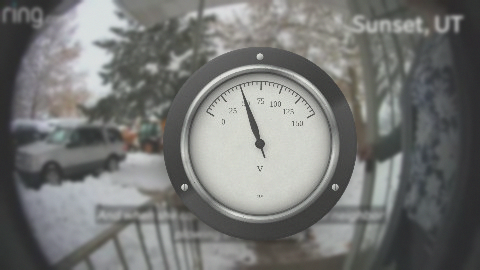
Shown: 50 V
